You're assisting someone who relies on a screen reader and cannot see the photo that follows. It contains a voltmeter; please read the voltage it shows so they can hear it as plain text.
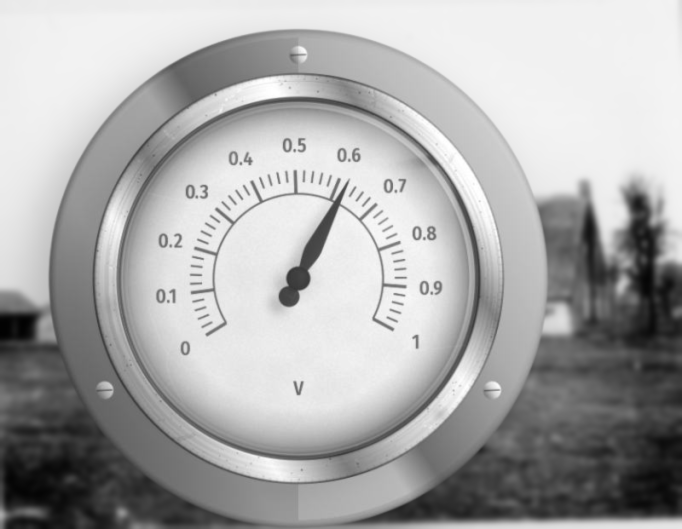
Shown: 0.62 V
